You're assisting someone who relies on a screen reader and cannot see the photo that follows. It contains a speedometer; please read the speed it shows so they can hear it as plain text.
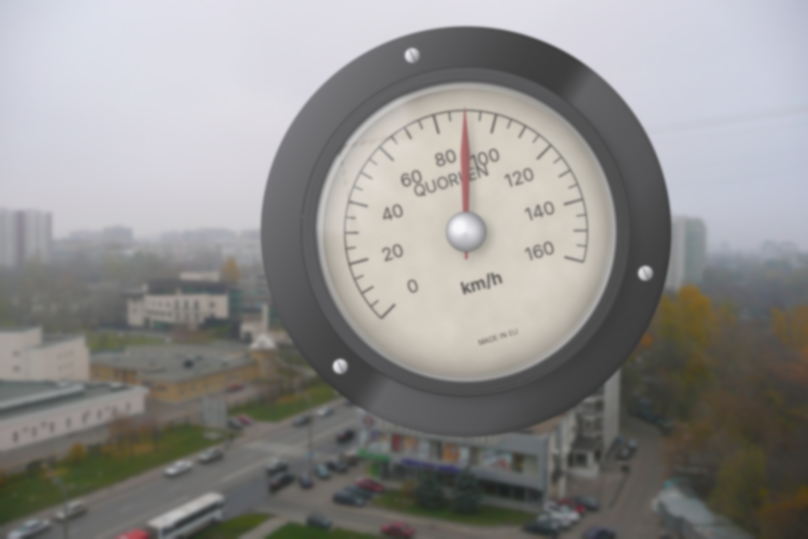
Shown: 90 km/h
